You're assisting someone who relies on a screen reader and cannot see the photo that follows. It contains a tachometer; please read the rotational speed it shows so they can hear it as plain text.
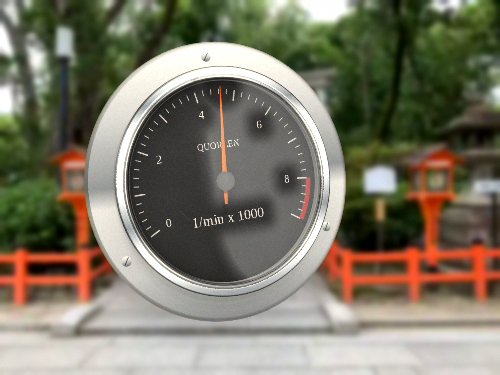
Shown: 4600 rpm
